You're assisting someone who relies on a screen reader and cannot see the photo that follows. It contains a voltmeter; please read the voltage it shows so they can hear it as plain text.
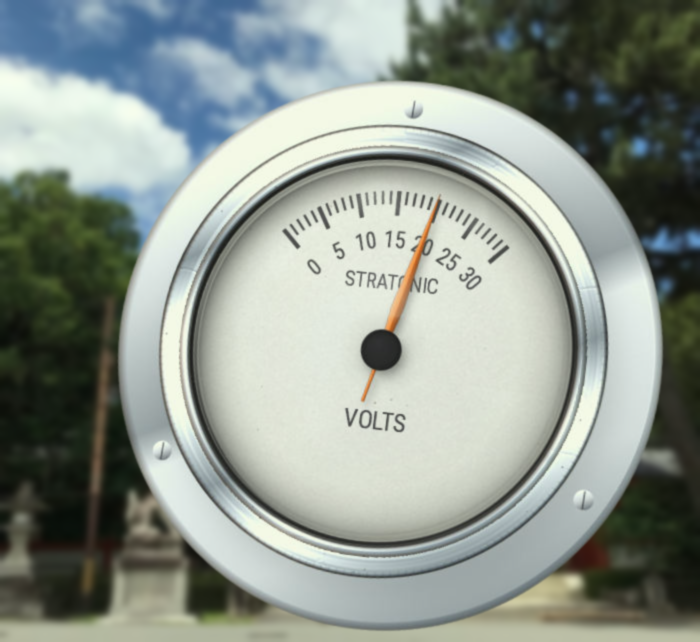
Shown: 20 V
